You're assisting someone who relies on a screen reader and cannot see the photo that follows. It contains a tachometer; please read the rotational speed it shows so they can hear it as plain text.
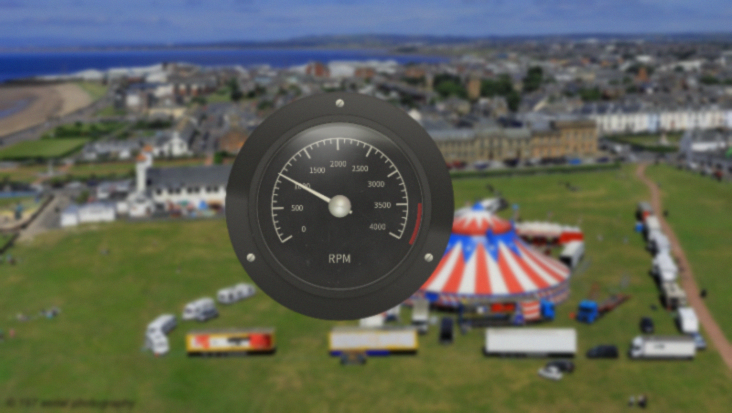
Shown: 1000 rpm
